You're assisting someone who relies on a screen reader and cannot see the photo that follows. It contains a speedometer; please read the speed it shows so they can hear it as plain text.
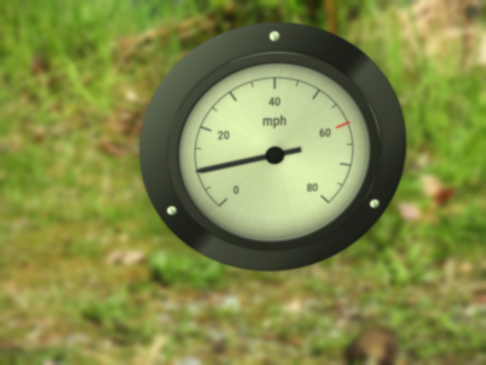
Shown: 10 mph
